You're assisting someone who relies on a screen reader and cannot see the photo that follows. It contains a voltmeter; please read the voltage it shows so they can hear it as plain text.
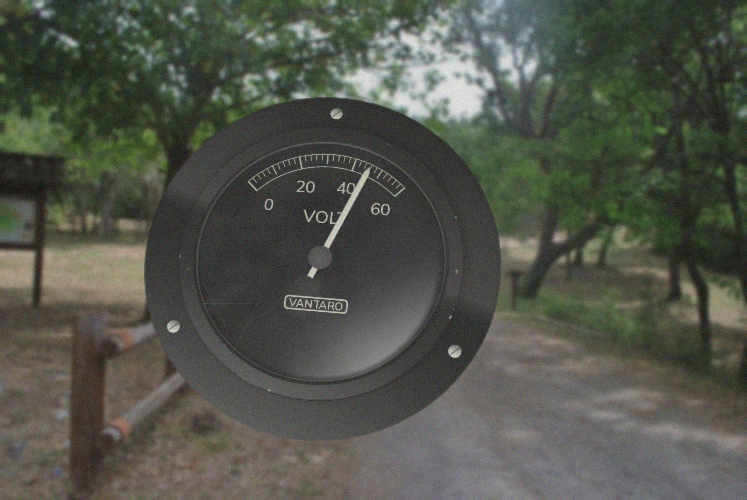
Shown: 46 V
